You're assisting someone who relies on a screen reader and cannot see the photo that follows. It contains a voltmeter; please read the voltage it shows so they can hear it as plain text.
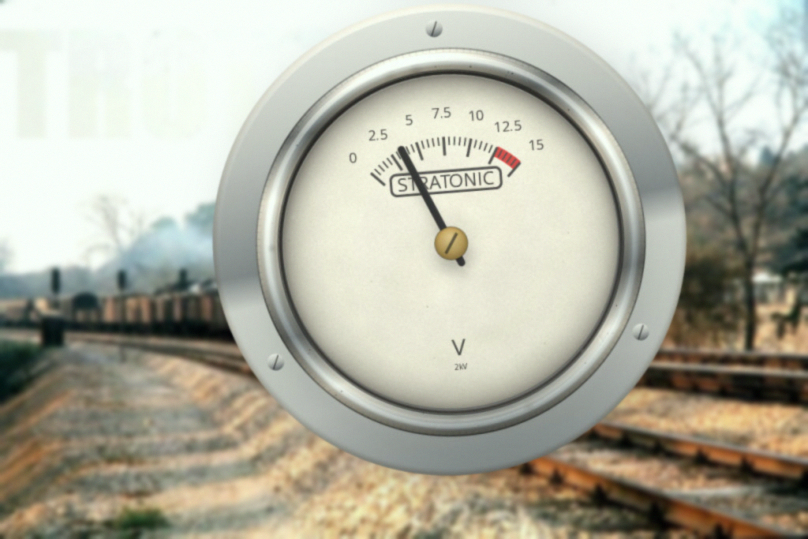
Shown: 3.5 V
